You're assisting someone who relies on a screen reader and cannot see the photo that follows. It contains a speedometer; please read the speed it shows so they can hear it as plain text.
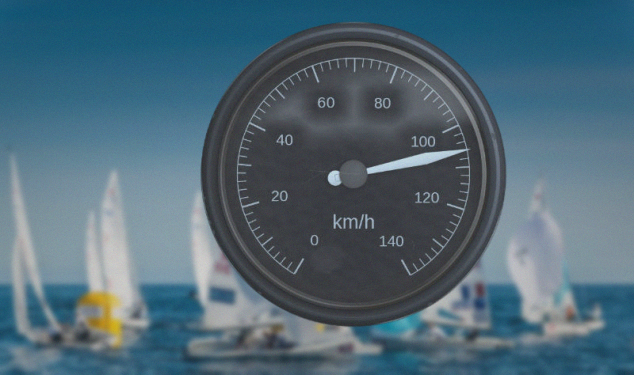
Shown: 106 km/h
